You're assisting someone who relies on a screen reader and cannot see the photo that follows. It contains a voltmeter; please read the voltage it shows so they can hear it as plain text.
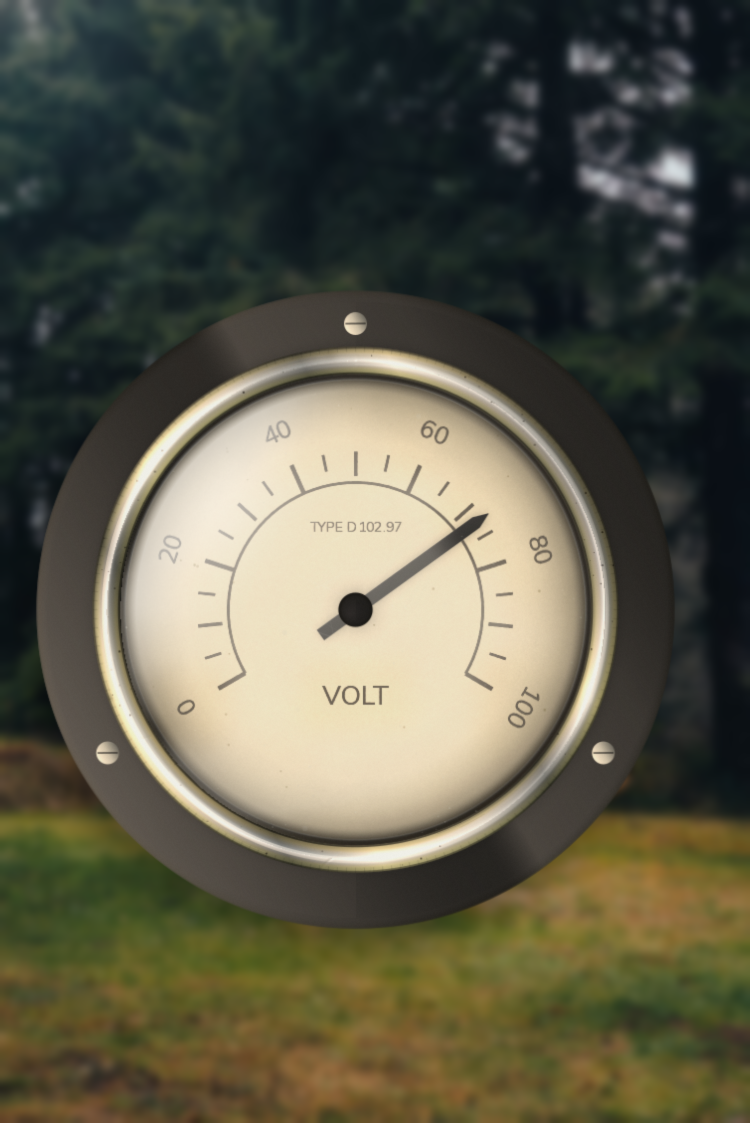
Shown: 72.5 V
